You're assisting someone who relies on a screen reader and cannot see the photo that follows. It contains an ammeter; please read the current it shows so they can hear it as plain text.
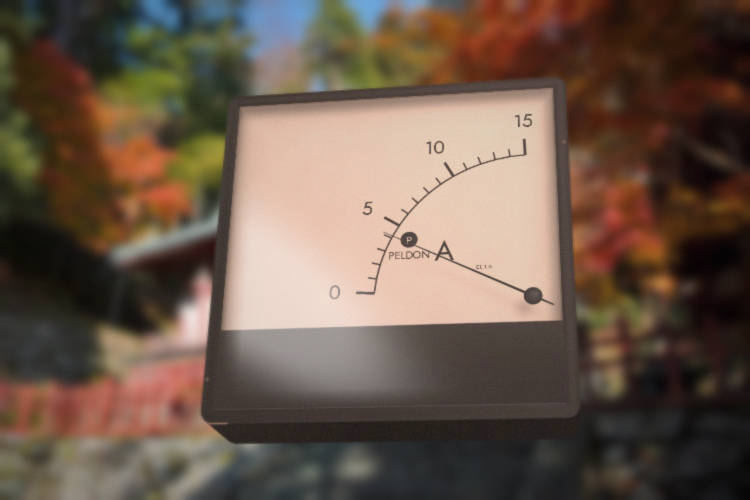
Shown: 4 A
